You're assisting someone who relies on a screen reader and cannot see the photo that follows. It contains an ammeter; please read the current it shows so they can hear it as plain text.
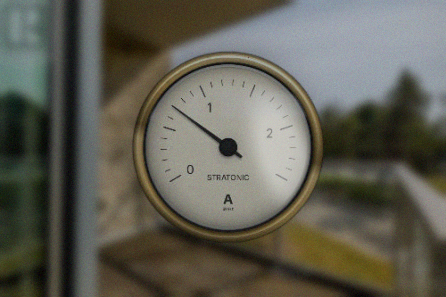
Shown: 0.7 A
